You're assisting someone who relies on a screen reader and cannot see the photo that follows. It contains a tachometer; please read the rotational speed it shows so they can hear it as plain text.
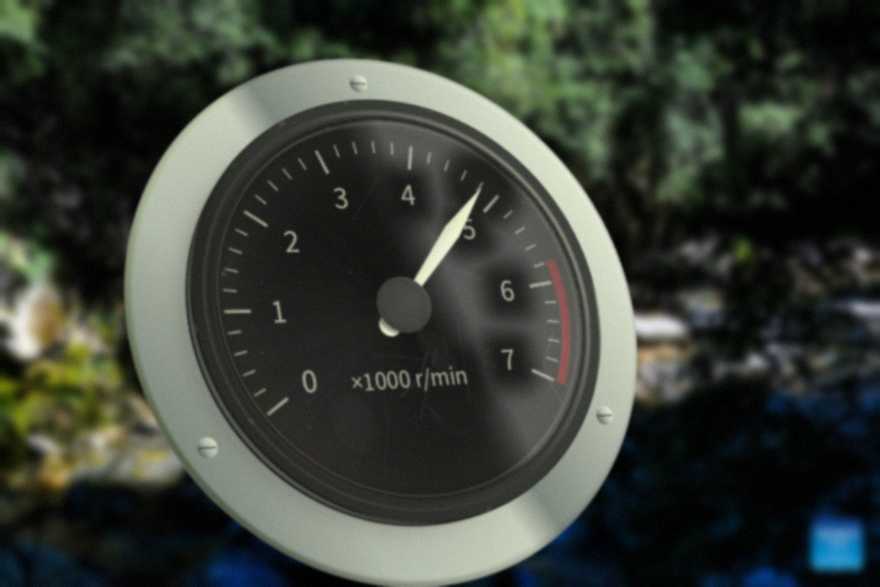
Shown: 4800 rpm
